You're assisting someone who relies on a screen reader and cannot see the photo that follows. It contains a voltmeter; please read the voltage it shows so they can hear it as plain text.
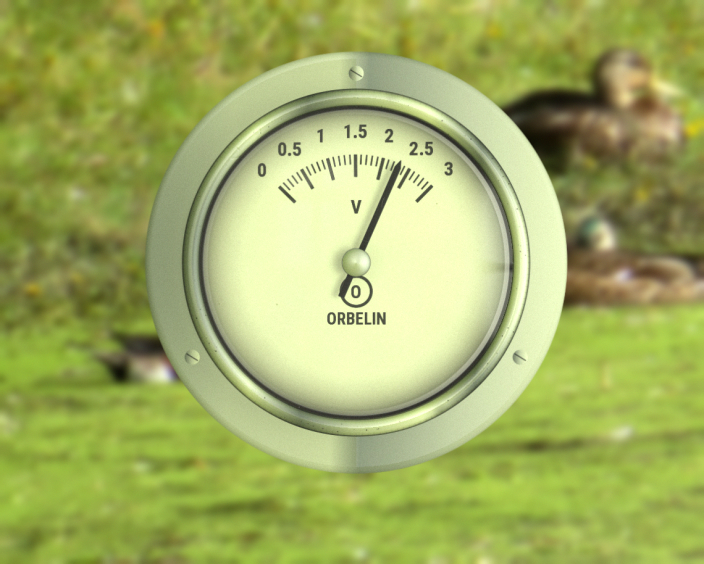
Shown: 2.3 V
